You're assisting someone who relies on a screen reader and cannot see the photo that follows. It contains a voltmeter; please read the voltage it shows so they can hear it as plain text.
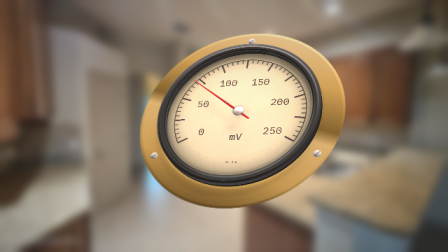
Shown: 70 mV
